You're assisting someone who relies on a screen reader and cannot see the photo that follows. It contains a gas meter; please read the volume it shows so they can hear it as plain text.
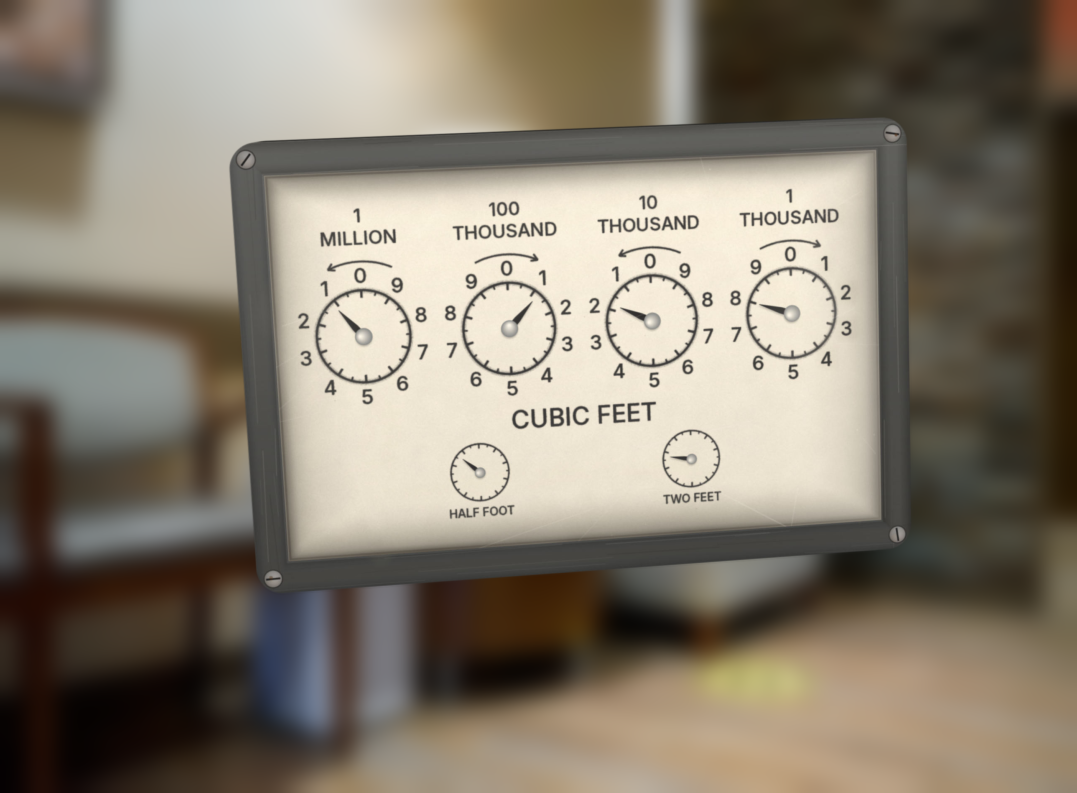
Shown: 111800 ft³
